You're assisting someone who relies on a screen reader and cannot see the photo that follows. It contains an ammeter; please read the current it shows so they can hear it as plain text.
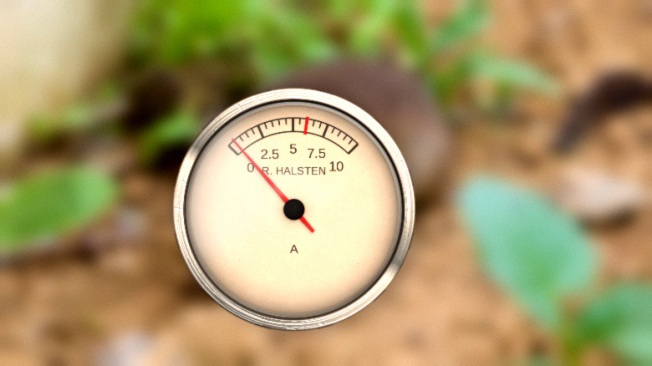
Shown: 0.5 A
